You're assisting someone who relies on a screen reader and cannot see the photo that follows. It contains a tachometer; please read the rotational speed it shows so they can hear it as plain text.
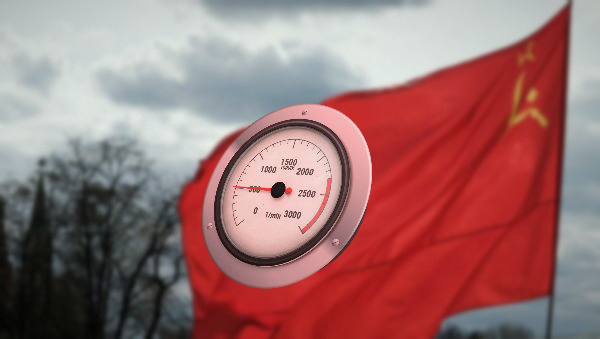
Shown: 500 rpm
